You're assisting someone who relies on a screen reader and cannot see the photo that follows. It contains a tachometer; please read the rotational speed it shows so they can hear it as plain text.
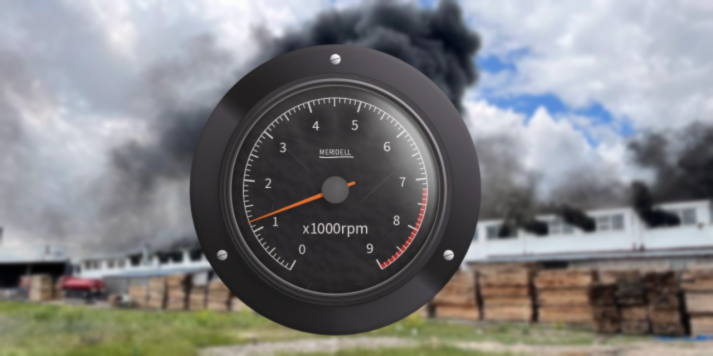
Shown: 1200 rpm
